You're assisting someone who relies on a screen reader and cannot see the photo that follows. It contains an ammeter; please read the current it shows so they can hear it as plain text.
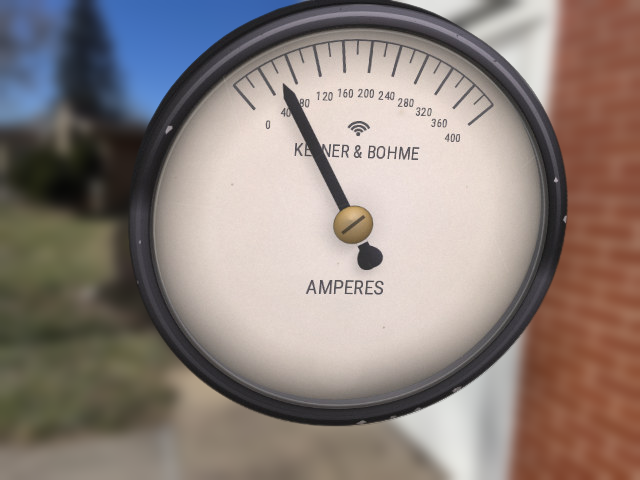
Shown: 60 A
